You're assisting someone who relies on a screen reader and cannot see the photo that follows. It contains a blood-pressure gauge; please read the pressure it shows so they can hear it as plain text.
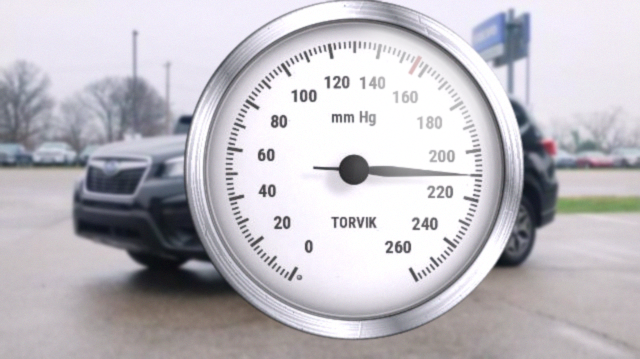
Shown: 210 mmHg
